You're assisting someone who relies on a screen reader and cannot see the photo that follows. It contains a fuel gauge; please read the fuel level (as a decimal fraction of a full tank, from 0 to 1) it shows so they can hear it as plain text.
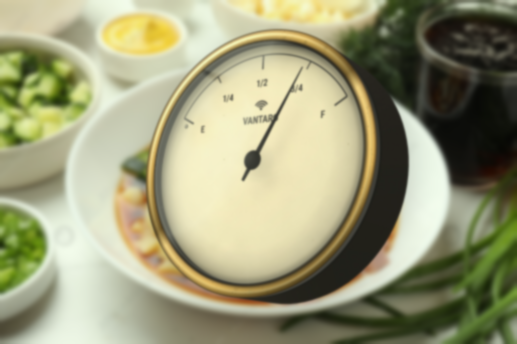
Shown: 0.75
